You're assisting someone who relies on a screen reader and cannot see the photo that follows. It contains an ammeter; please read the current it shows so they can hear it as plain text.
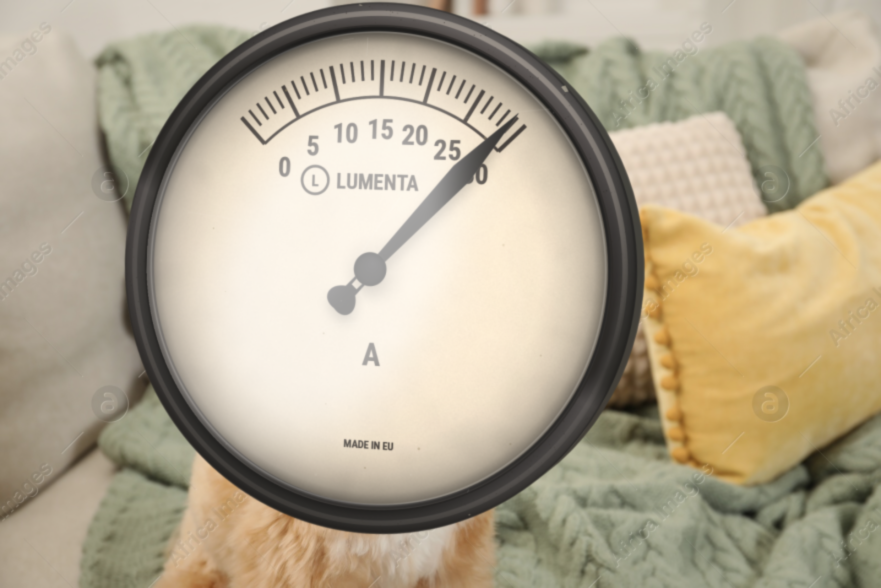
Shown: 29 A
